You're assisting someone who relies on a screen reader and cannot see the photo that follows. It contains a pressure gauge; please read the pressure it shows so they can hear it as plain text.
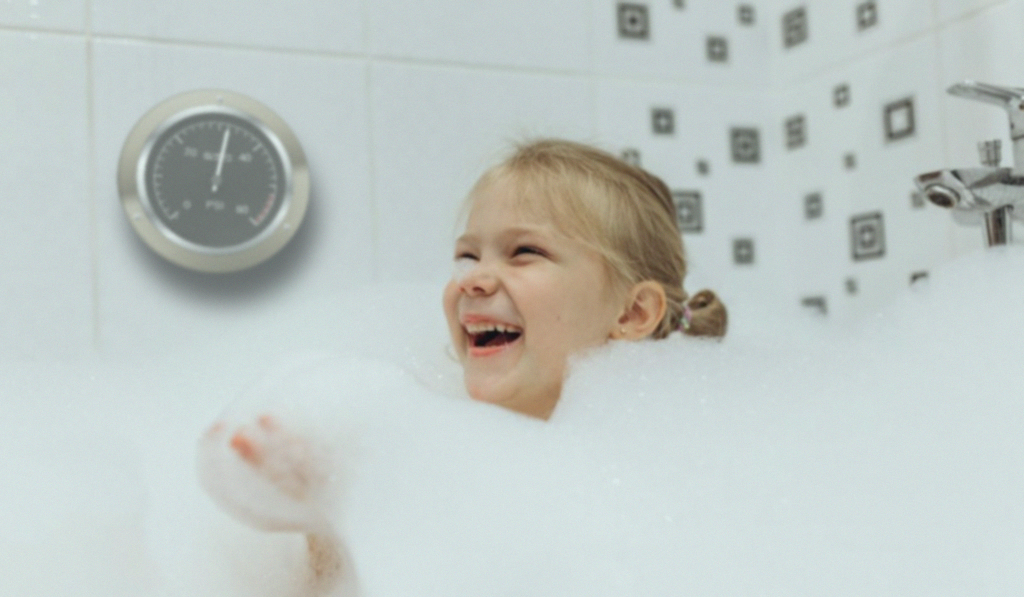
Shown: 32 psi
